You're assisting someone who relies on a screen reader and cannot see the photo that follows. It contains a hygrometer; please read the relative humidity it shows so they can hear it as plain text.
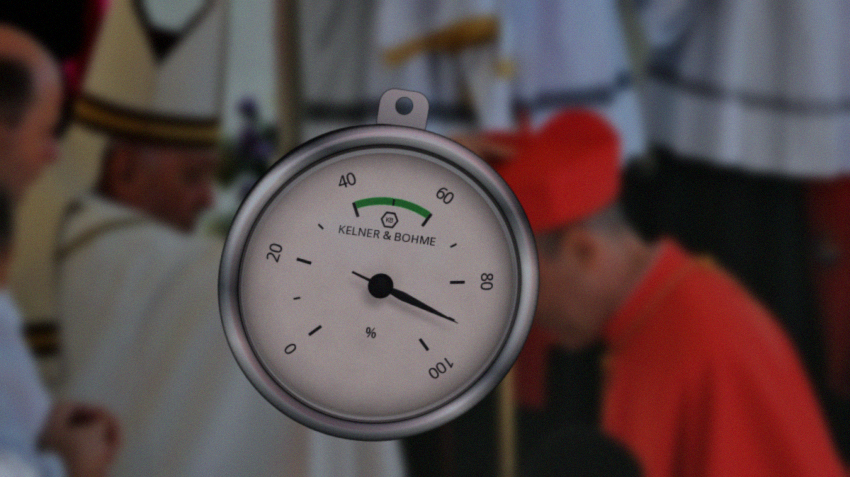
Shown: 90 %
